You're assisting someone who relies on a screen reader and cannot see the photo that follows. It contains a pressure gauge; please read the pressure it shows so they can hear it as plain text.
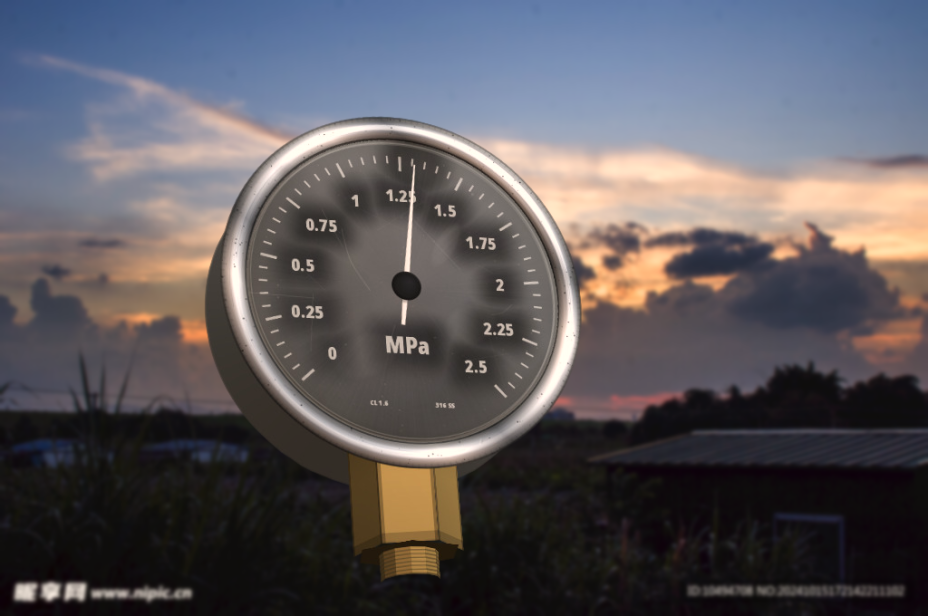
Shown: 1.3 MPa
